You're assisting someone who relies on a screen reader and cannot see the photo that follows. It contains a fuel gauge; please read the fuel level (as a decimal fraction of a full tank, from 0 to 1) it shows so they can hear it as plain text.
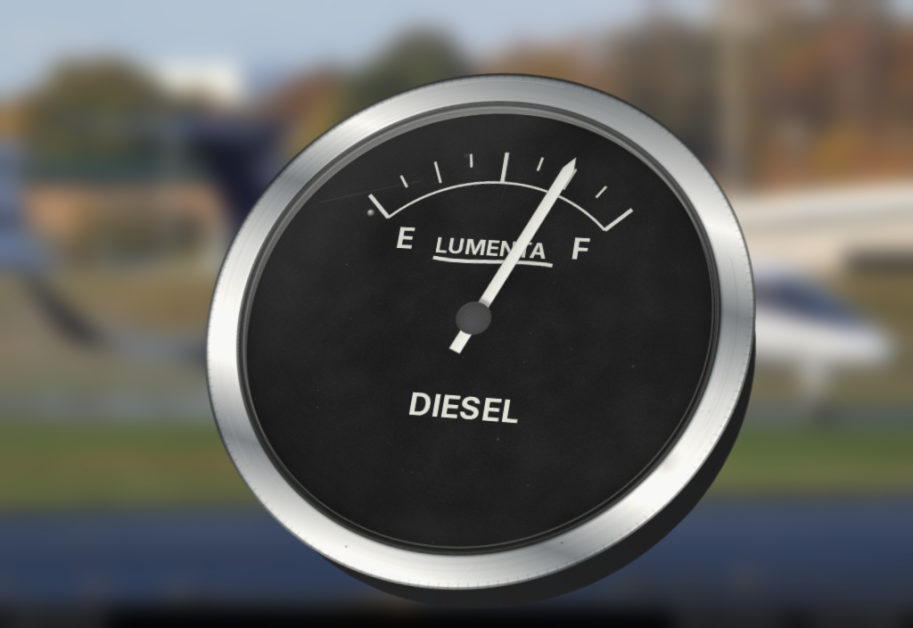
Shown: 0.75
